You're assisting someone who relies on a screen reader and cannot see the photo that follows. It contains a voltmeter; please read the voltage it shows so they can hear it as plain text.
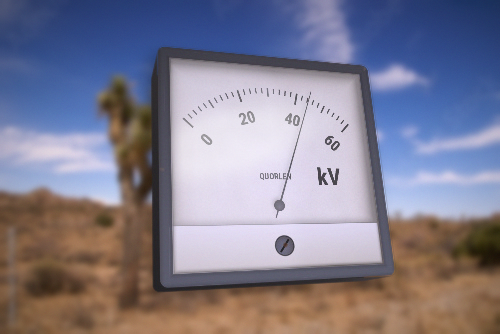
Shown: 44 kV
